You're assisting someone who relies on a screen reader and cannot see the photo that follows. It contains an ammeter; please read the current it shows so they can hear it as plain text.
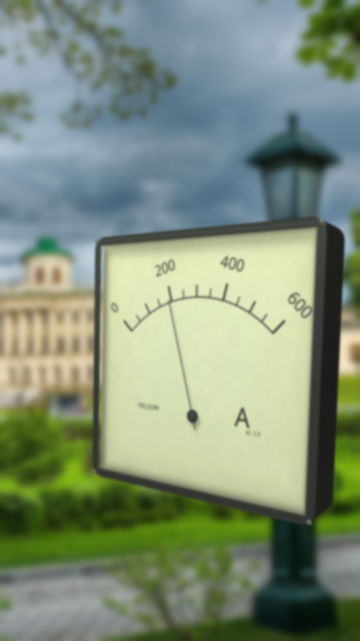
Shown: 200 A
